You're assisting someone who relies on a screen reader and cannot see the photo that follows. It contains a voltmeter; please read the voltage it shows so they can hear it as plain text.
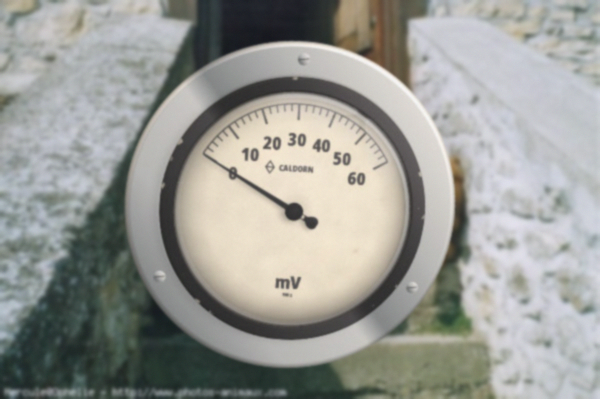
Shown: 0 mV
